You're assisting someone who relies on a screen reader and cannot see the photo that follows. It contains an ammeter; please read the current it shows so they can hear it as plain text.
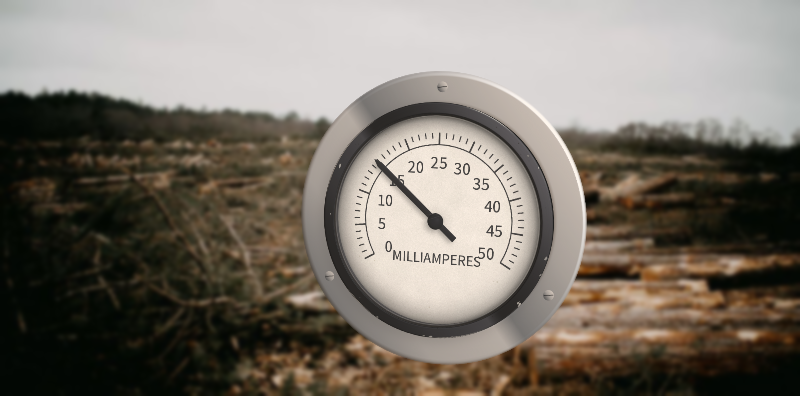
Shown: 15 mA
